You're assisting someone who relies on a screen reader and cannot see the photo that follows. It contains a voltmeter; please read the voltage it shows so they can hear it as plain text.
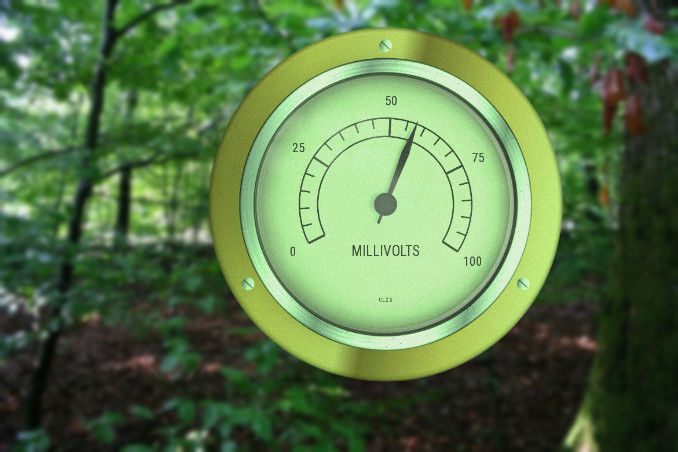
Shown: 57.5 mV
